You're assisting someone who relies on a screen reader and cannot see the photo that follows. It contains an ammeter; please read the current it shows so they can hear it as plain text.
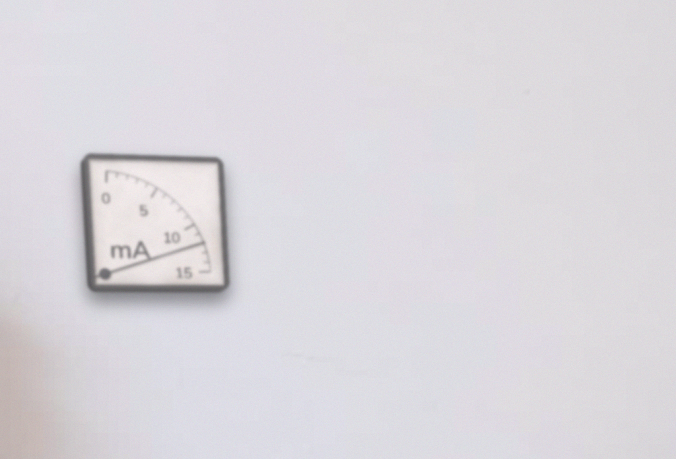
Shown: 12 mA
